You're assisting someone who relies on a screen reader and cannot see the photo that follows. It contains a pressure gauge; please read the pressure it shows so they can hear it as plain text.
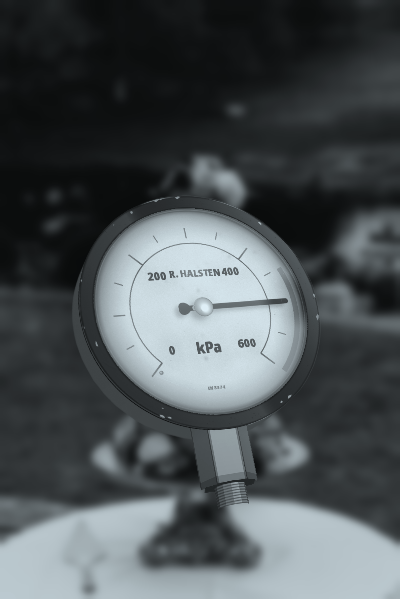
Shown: 500 kPa
